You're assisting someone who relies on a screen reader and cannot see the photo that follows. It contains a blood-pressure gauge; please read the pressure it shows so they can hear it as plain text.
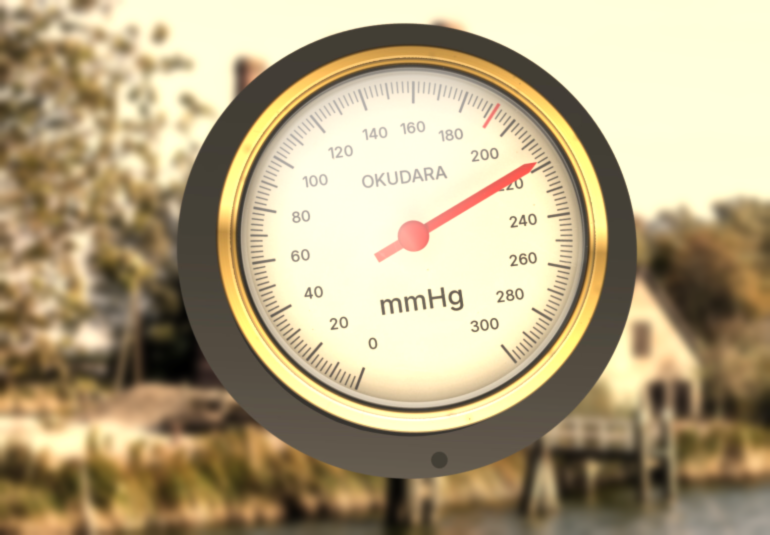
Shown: 218 mmHg
